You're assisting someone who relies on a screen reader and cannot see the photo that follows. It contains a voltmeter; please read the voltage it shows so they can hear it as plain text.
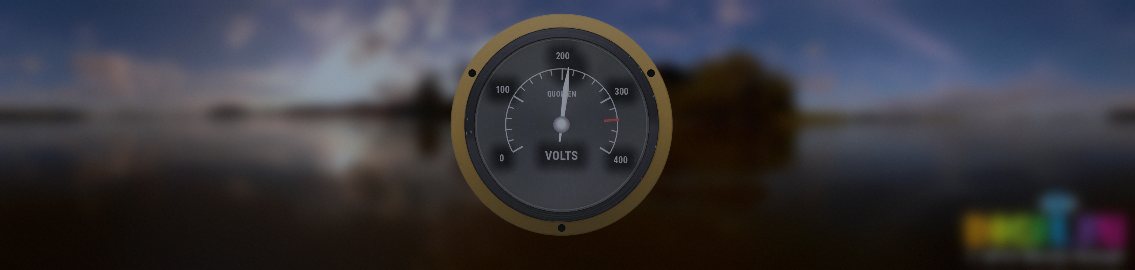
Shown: 210 V
